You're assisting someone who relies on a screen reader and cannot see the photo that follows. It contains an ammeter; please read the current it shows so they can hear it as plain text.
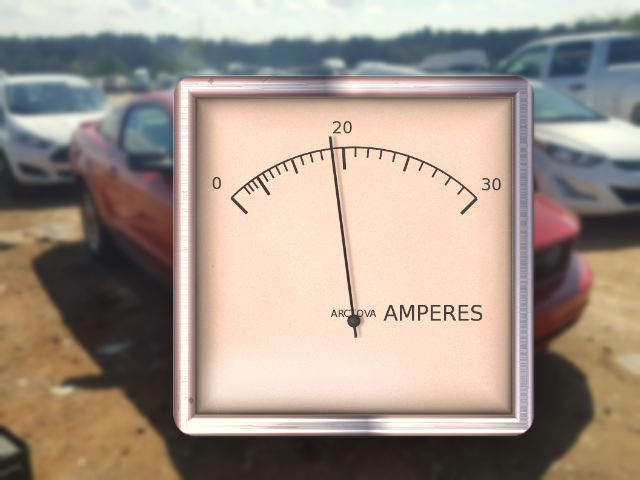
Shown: 19 A
